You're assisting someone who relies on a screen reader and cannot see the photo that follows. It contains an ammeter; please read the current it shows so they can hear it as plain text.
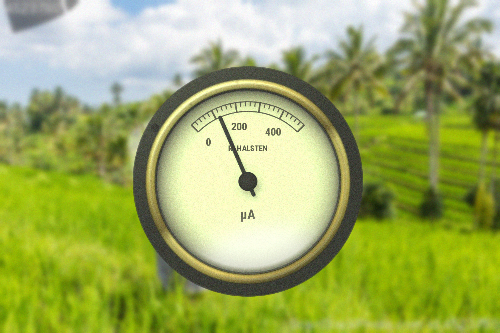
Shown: 120 µA
